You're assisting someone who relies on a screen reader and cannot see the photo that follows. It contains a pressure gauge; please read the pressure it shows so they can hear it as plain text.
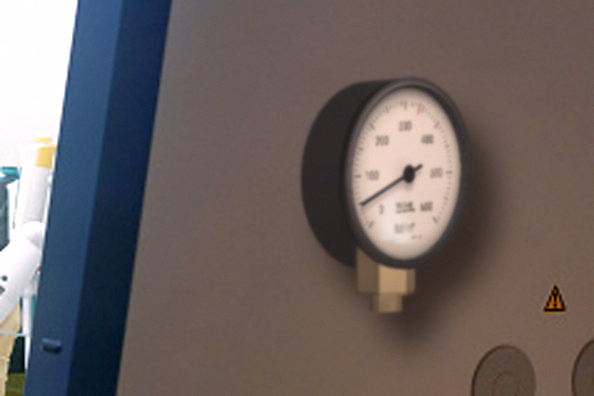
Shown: 50 psi
